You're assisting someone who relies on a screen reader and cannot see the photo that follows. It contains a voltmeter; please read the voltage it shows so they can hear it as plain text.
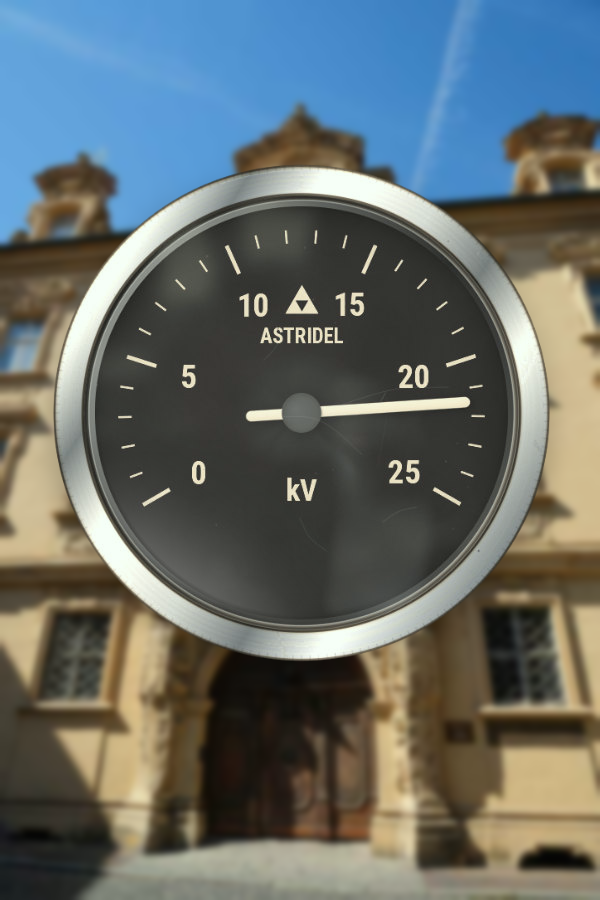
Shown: 21.5 kV
